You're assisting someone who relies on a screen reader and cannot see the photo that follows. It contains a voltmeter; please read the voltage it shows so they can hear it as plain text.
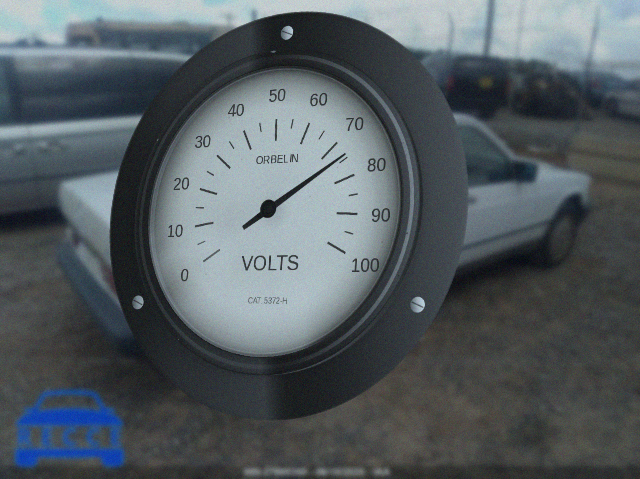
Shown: 75 V
